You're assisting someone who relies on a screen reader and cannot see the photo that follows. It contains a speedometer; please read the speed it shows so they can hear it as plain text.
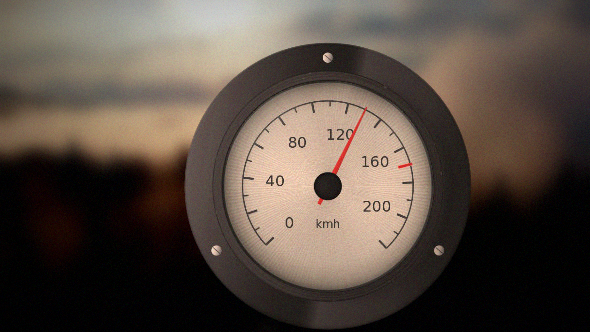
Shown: 130 km/h
